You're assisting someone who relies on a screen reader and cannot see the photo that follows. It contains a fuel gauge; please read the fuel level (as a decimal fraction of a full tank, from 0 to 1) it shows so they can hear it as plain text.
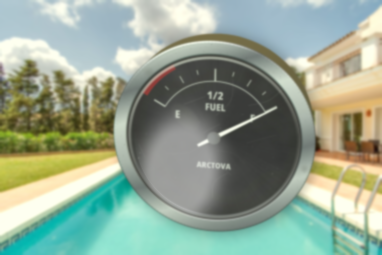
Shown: 1
